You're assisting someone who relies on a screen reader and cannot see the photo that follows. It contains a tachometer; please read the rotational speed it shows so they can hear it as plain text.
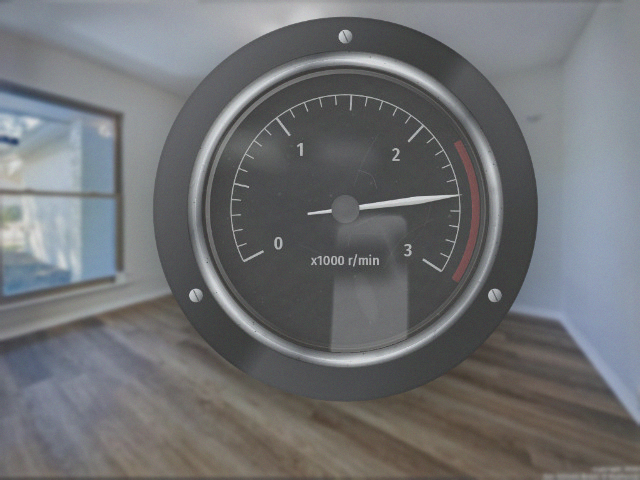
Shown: 2500 rpm
